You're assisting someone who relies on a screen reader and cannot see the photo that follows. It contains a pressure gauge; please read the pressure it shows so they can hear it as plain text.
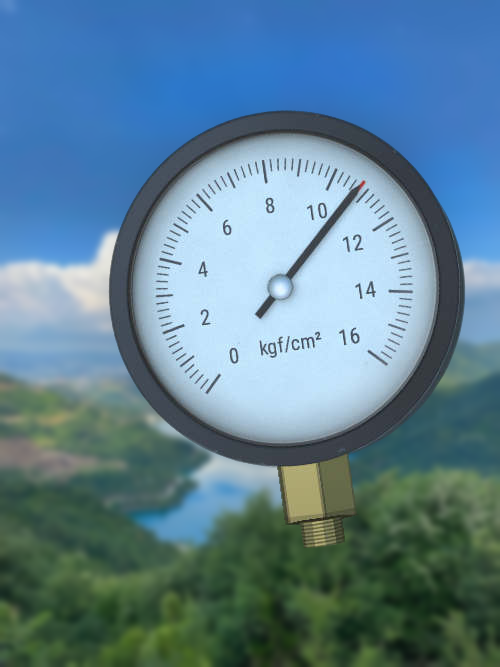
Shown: 10.8 kg/cm²
